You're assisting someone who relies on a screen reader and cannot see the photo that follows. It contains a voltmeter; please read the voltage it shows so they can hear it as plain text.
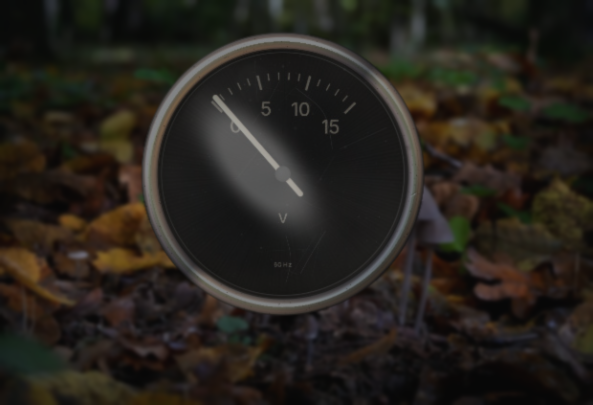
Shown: 0.5 V
